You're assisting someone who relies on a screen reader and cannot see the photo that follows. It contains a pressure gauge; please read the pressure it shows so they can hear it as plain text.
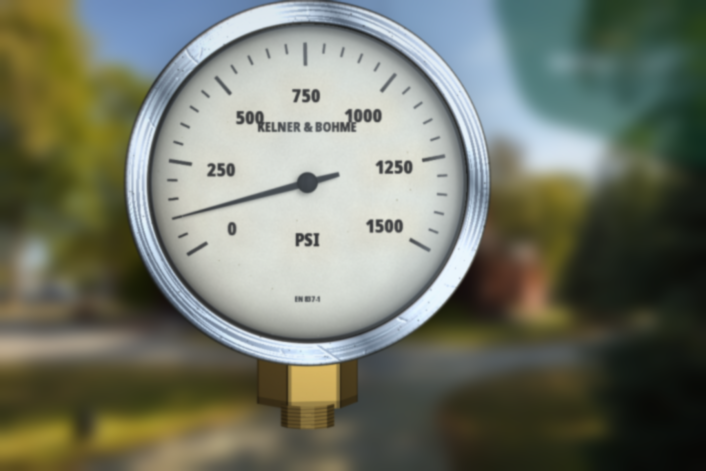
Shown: 100 psi
